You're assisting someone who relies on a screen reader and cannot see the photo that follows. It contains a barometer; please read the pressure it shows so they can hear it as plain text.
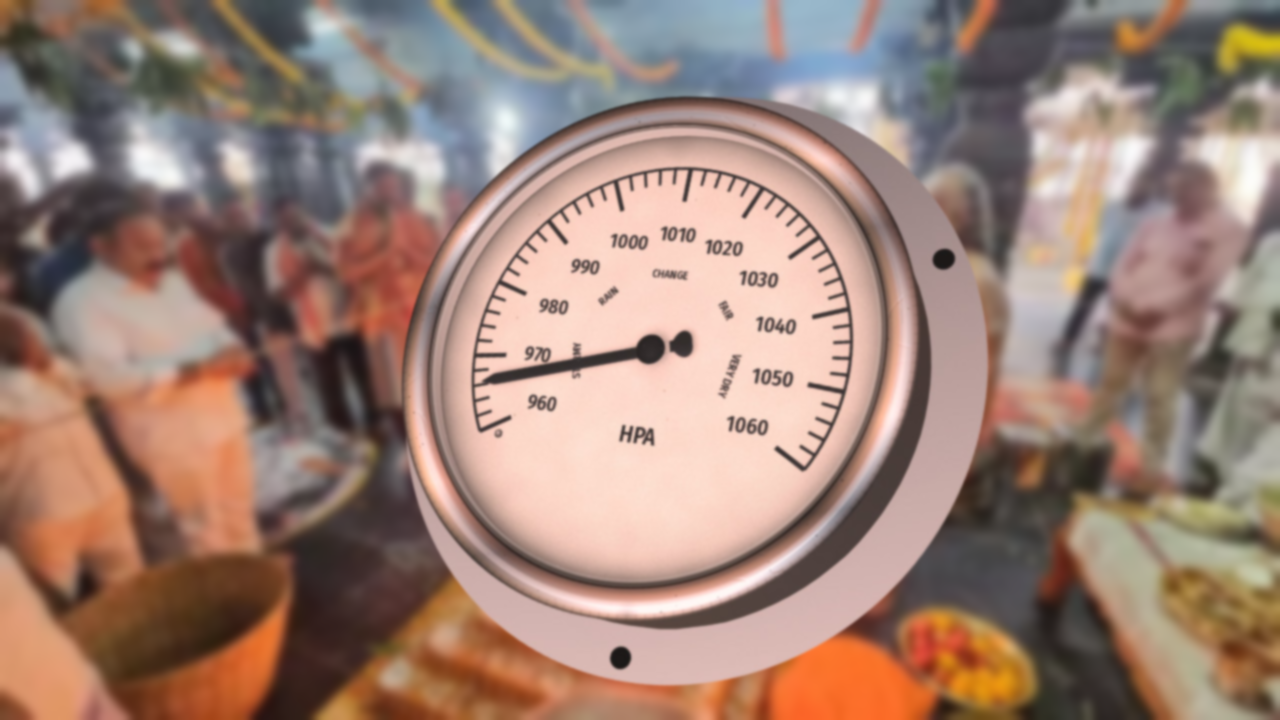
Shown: 966 hPa
